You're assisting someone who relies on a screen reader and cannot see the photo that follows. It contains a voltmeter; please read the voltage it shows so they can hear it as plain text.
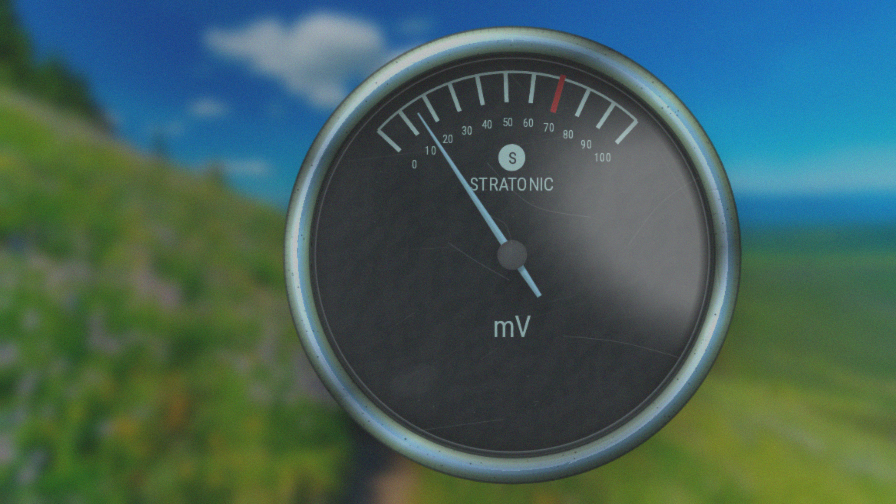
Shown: 15 mV
